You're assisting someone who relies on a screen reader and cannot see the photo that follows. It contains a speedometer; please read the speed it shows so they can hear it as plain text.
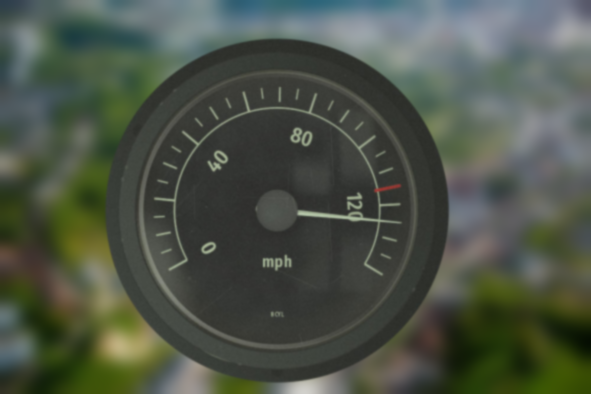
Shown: 125 mph
